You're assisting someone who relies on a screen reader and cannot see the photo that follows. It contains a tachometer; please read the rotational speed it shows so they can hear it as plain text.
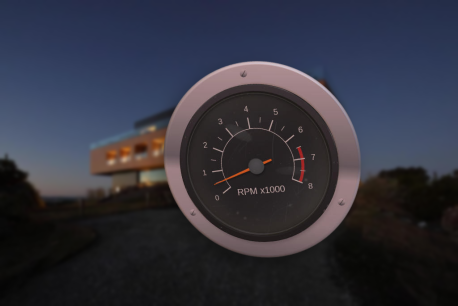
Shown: 500 rpm
